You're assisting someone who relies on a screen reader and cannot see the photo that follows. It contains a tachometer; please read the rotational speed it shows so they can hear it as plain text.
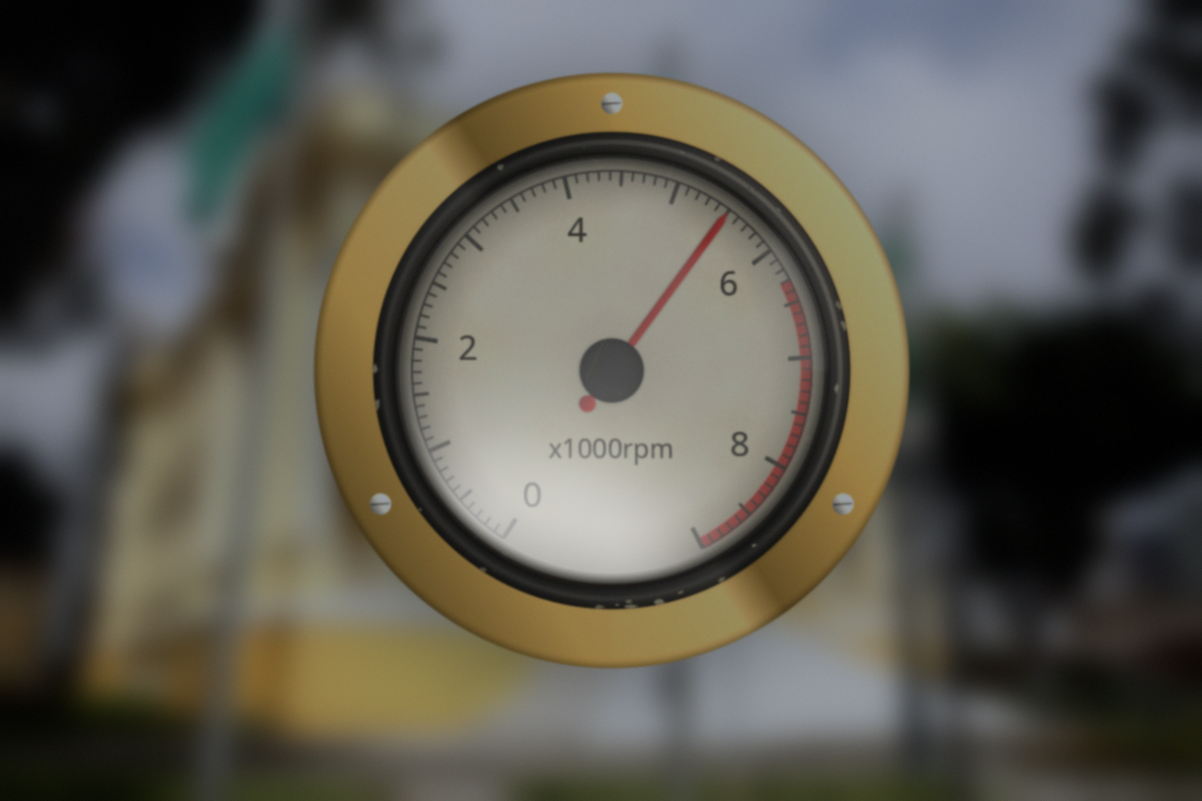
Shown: 5500 rpm
